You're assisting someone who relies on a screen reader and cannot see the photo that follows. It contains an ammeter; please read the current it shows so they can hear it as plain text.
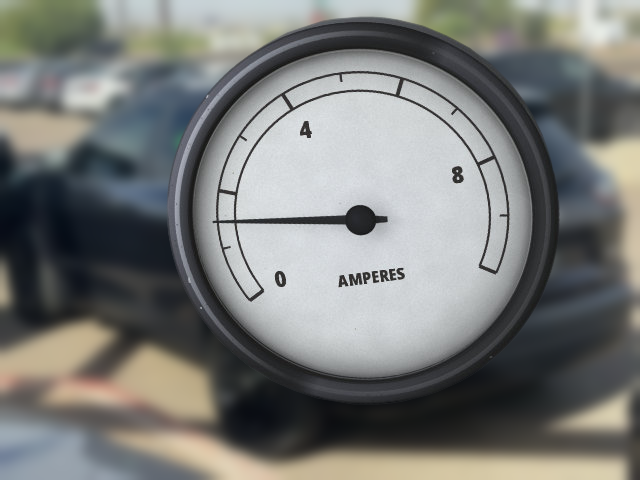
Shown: 1.5 A
